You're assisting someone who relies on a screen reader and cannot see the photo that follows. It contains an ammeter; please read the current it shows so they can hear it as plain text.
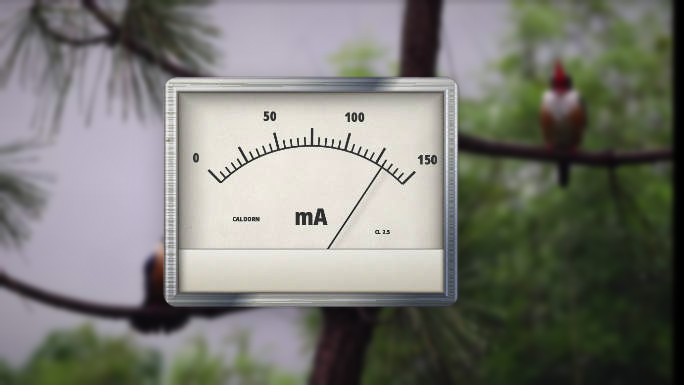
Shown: 130 mA
